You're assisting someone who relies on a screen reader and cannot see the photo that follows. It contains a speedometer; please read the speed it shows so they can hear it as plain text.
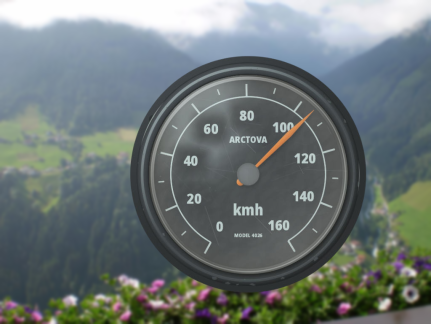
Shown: 105 km/h
